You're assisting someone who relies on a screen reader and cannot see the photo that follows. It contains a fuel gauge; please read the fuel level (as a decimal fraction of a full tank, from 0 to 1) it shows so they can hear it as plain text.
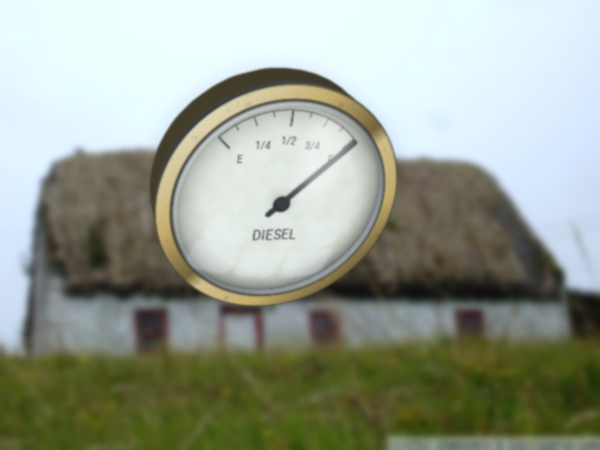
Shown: 1
